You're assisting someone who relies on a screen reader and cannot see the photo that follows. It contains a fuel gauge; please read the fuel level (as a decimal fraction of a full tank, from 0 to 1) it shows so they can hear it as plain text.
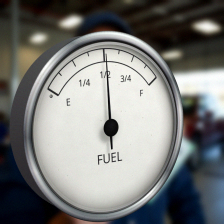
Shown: 0.5
